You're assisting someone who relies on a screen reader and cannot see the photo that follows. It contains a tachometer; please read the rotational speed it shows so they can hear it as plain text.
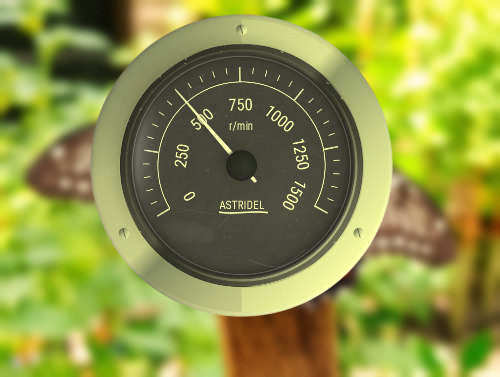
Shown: 500 rpm
